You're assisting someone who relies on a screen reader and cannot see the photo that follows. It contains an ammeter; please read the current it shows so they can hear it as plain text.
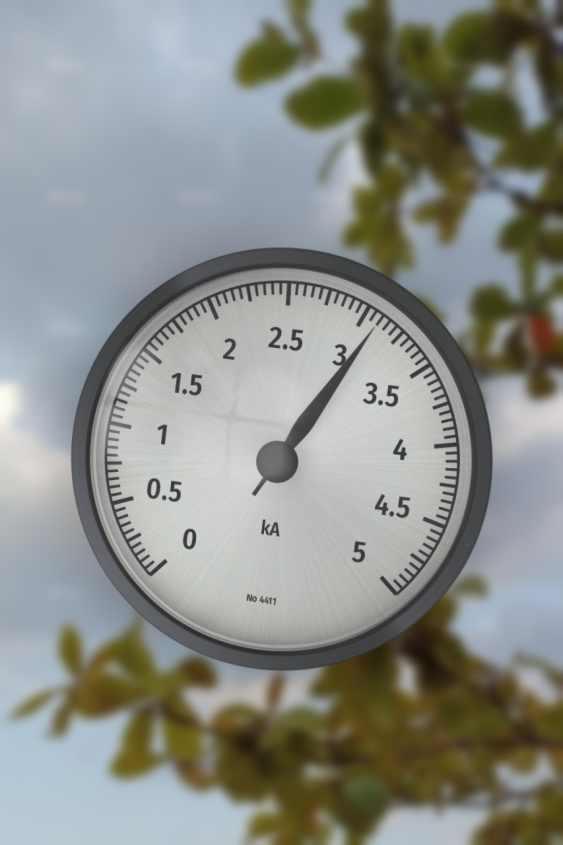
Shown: 3.1 kA
